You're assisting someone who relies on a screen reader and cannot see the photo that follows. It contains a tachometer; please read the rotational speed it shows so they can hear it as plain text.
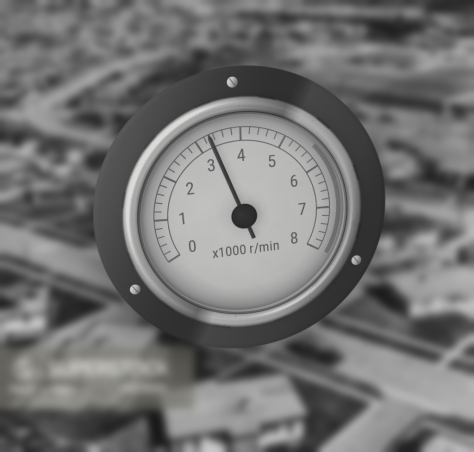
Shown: 3300 rpm
